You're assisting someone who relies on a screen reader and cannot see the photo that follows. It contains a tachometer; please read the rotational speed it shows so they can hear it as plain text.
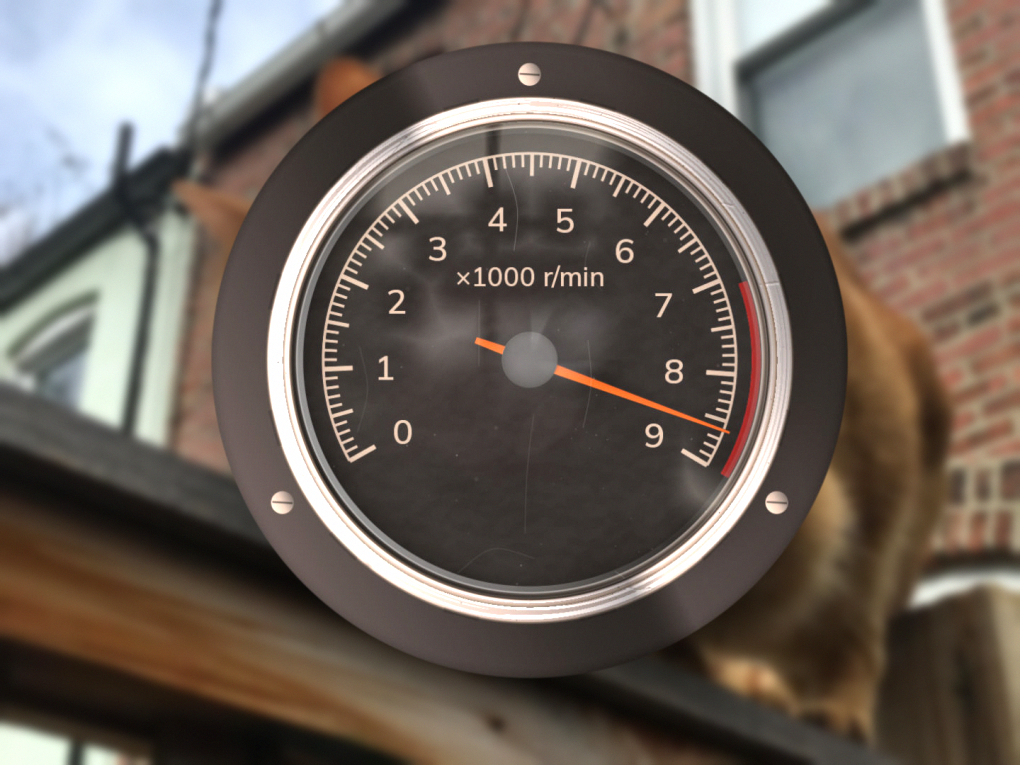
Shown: 8600 rpm
